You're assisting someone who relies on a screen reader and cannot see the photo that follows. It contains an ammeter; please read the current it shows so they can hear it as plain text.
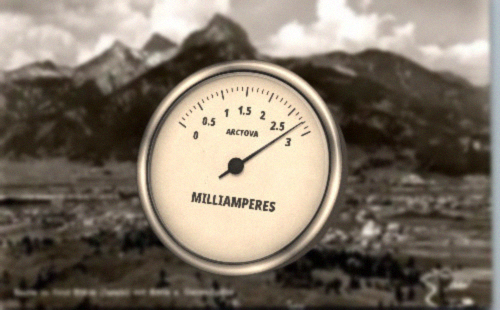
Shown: 2.8 mA
